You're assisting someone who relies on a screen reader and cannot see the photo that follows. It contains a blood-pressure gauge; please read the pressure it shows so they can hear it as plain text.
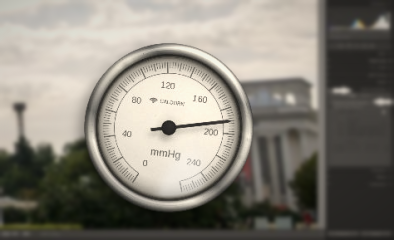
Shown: 190 mmHg
